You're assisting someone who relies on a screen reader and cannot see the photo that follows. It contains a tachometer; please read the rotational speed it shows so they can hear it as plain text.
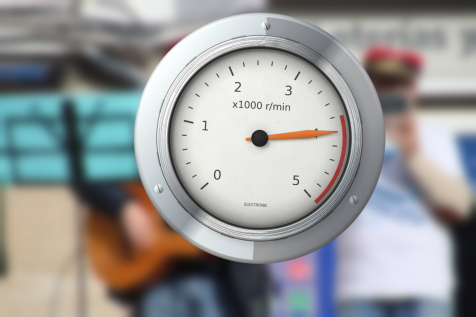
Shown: 4000 rpm
